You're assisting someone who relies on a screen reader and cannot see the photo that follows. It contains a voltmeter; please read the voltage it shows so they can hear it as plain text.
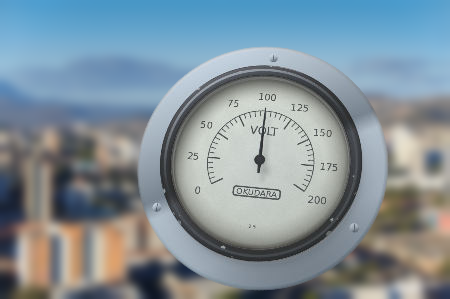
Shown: 100 V
